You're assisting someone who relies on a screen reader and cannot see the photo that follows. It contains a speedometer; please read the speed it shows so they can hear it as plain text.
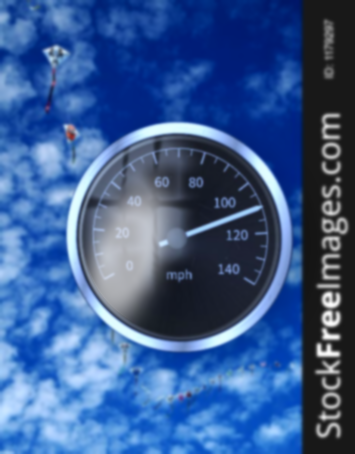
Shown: 110 mph
